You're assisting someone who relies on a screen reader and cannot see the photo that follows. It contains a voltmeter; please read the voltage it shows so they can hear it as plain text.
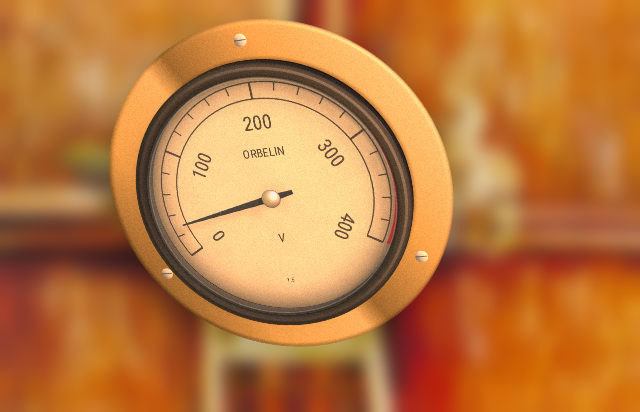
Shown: 30 V
